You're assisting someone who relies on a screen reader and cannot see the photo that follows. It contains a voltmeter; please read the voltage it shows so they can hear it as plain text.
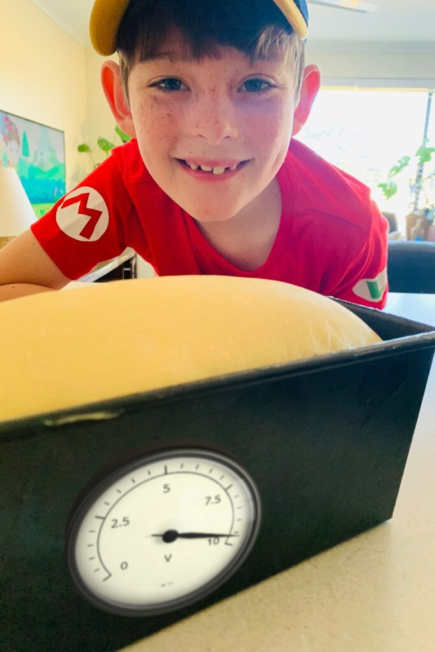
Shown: 9.5 V
